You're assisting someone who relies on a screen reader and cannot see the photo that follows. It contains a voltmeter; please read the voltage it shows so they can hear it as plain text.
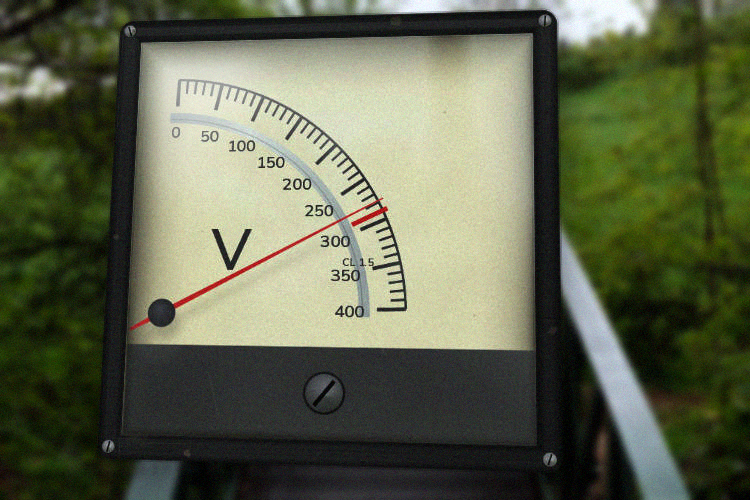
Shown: 280 V
